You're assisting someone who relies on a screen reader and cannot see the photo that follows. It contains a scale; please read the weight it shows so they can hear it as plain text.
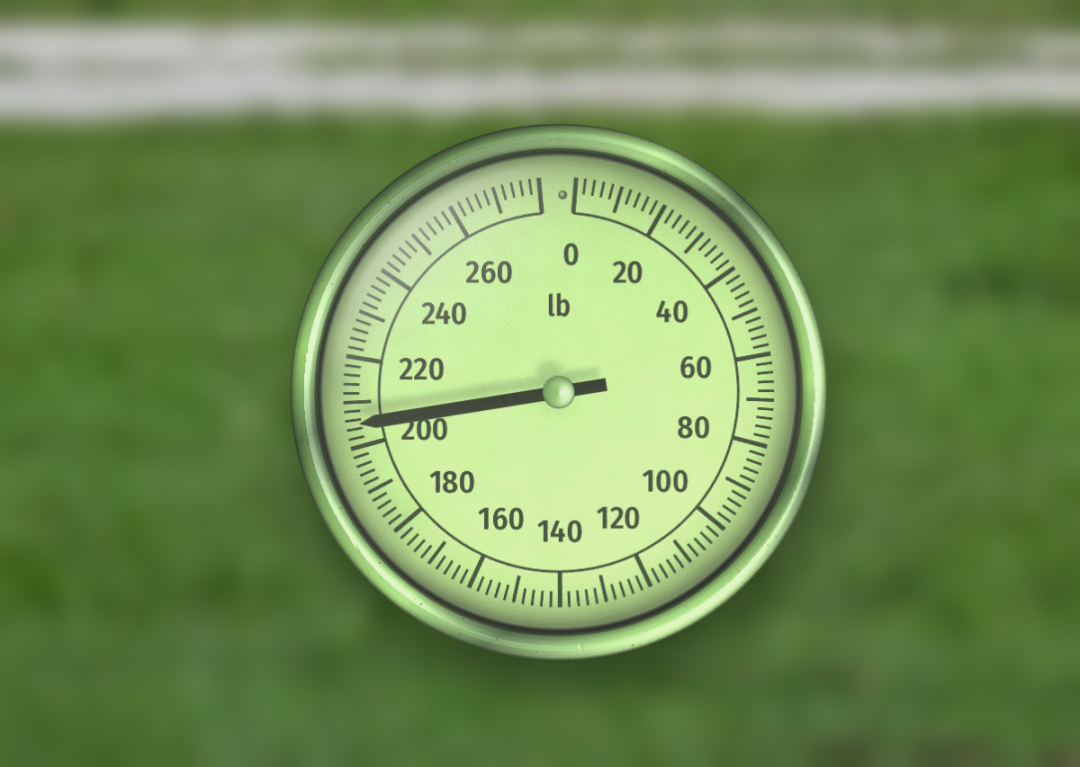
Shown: 205 lb
